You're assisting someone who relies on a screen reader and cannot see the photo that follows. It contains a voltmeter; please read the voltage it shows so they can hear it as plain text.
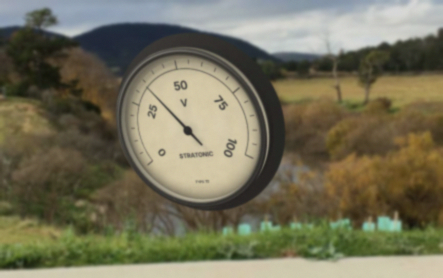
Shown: 35 V
